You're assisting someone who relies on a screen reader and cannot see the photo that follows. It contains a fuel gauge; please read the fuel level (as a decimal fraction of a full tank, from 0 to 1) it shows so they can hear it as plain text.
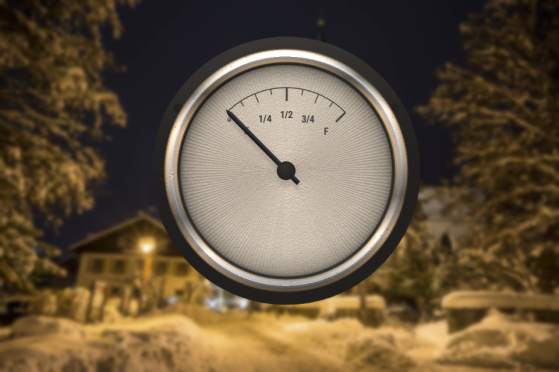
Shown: 0
